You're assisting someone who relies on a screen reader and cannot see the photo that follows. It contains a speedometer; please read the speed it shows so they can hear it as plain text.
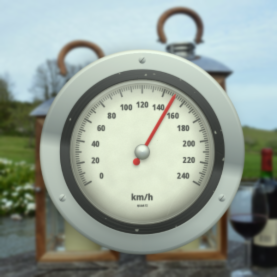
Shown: 150 km/h
